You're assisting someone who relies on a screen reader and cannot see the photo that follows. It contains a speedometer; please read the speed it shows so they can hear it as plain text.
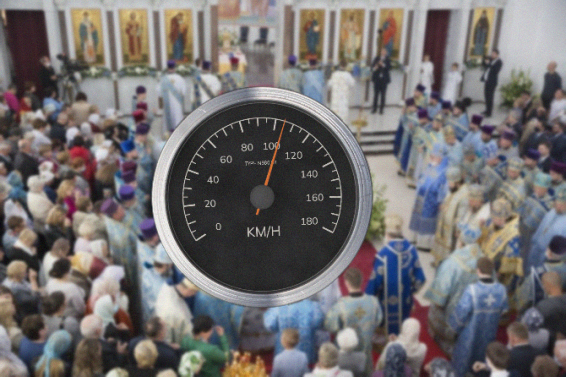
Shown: 105 km/h
